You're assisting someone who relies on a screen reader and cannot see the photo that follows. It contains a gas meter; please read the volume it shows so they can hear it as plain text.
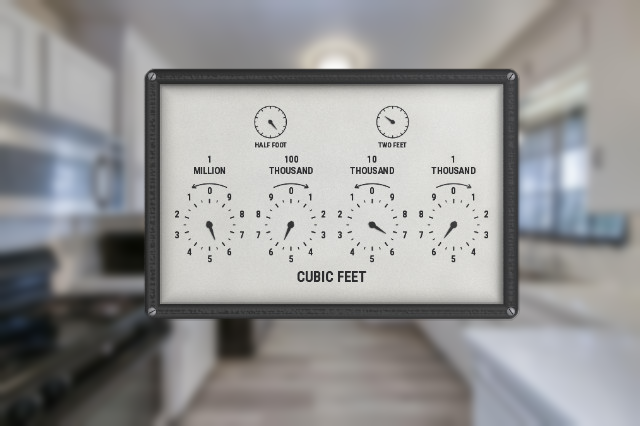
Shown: 556600 ft³
